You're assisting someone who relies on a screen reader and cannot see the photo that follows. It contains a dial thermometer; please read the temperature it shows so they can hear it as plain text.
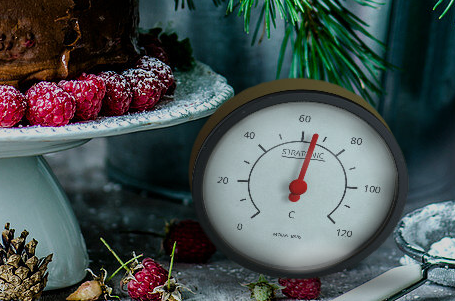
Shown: 65 °C
